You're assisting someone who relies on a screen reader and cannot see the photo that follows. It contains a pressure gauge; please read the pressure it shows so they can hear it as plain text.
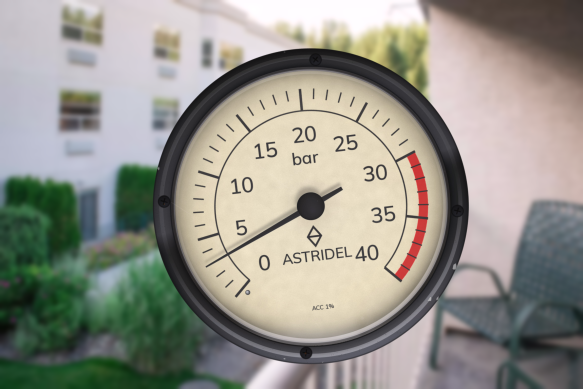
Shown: 3 bar
